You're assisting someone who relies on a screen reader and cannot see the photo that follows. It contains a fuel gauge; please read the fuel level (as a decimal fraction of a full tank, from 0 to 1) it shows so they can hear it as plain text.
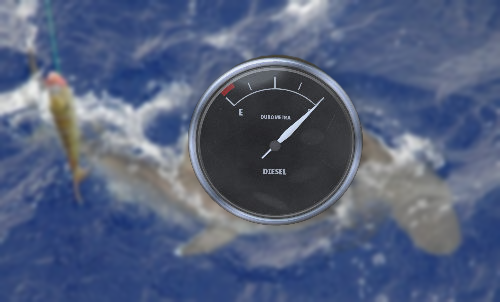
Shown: 1
